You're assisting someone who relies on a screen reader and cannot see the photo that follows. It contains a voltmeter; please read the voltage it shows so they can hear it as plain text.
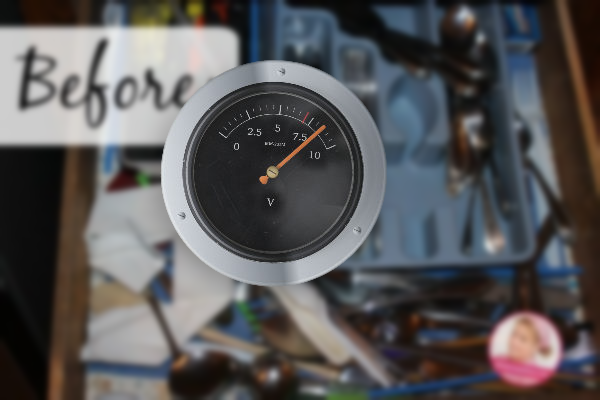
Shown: 8.5 V
